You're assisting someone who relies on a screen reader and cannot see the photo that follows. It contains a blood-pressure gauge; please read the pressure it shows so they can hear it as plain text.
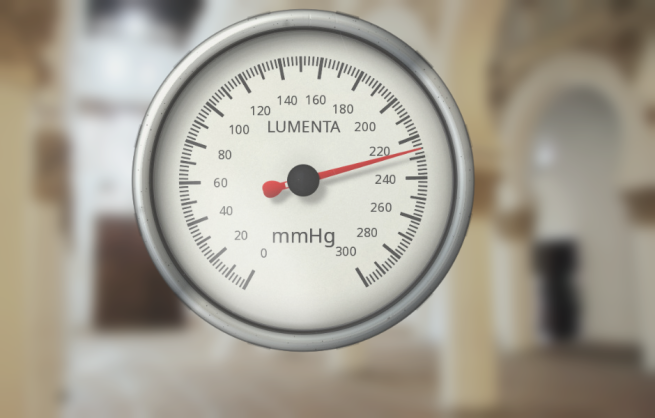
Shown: 226 mmHg
